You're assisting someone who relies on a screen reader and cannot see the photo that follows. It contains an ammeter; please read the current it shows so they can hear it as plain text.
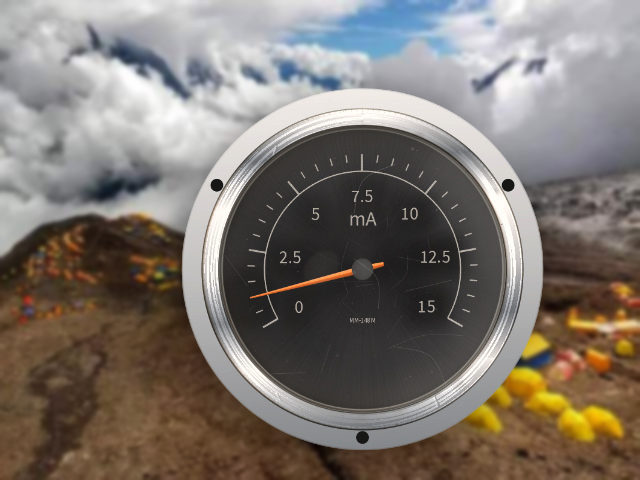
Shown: 1 mA
